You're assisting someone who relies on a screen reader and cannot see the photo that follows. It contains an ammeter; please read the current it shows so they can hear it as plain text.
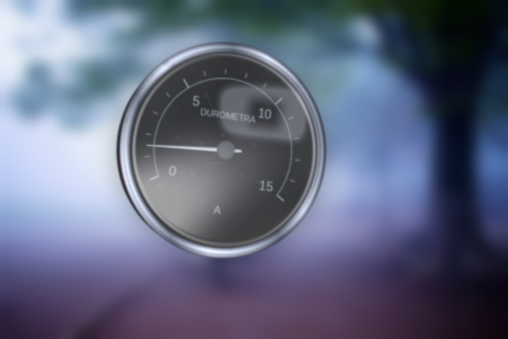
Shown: 1.5 A
